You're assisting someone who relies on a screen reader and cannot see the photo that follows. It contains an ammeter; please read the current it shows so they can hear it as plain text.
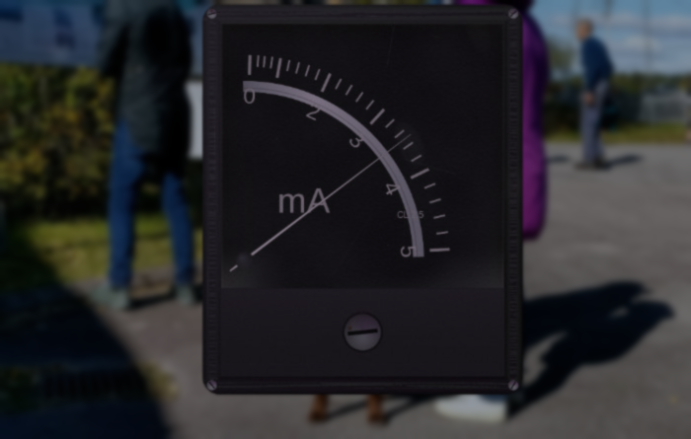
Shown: 3.5 mA
